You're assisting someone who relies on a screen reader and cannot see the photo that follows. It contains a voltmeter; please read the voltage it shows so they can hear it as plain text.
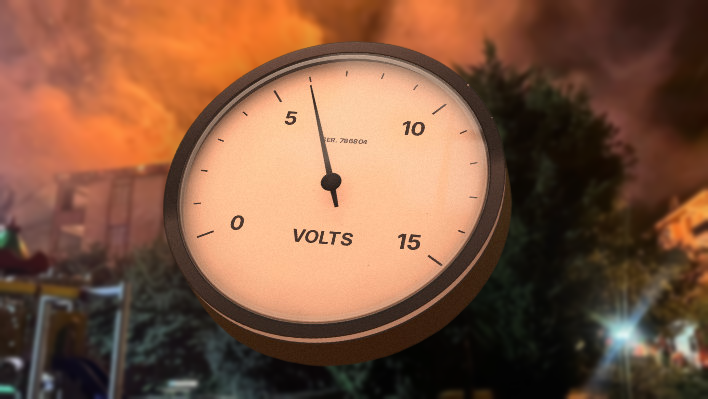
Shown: 6 V
